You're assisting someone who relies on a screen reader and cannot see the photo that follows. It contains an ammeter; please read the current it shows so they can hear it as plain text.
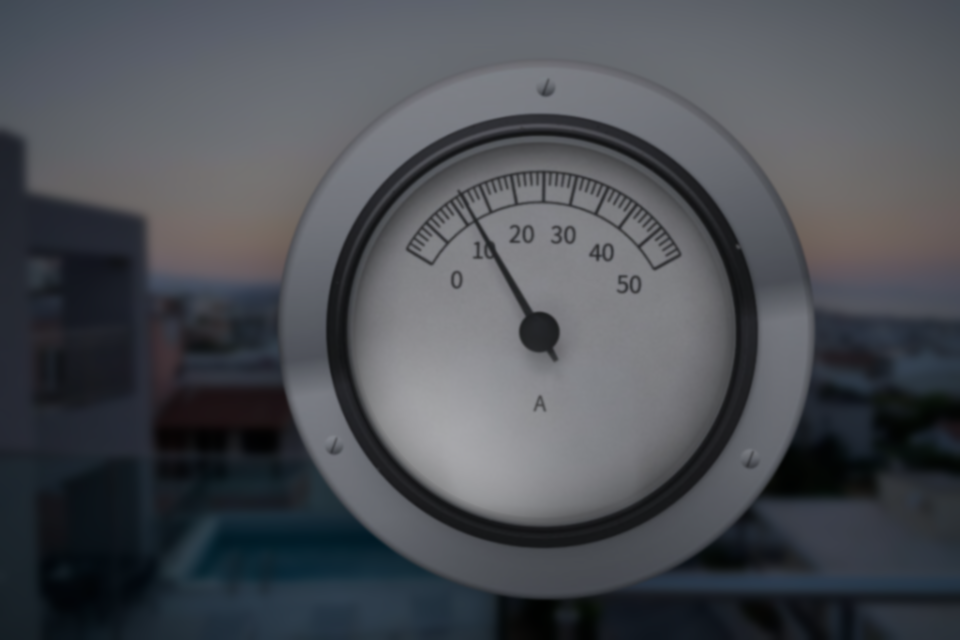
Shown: 12 A
